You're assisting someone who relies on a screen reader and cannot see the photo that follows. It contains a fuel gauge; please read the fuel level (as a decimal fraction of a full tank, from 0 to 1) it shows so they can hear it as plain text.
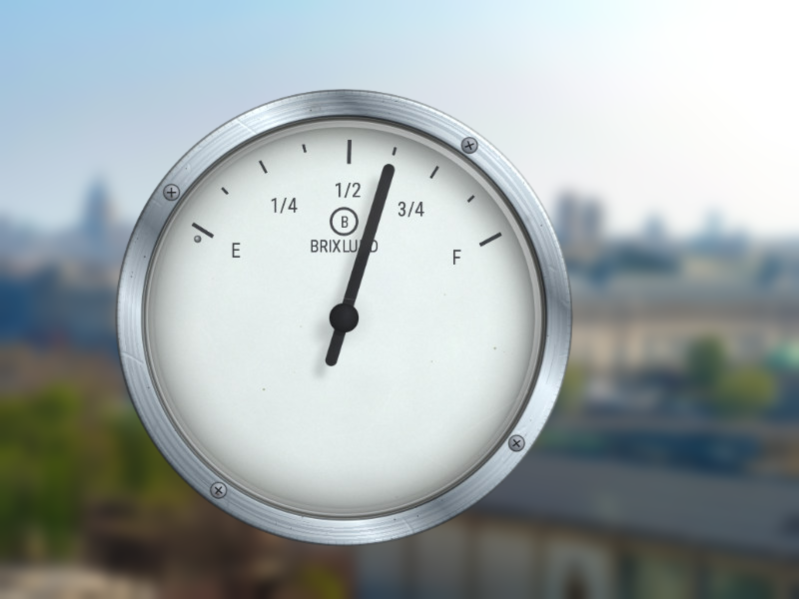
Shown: 0.625
